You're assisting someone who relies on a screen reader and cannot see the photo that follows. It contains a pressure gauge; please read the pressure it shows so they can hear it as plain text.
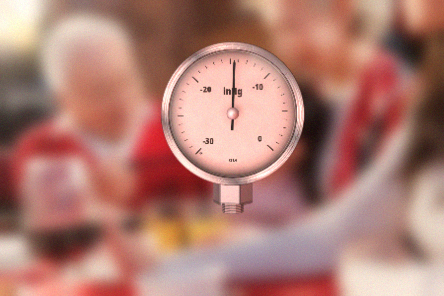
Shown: -14.5 inHg
